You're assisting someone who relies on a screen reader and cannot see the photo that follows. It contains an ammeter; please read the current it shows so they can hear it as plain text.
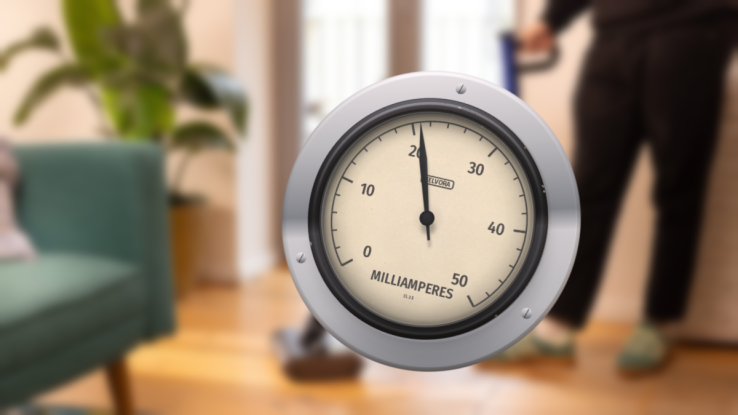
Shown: 21 mA
